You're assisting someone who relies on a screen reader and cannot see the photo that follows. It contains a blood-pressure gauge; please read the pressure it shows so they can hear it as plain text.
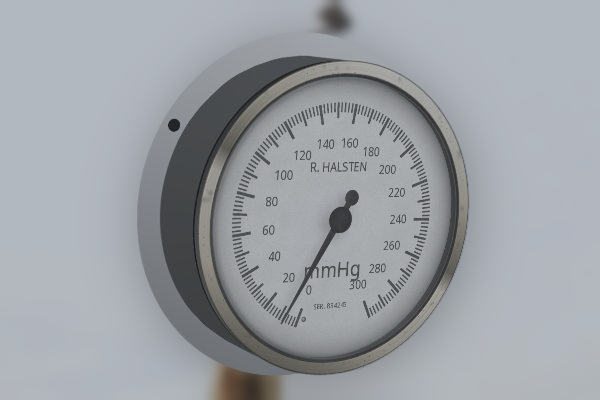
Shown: 10 mmHg
